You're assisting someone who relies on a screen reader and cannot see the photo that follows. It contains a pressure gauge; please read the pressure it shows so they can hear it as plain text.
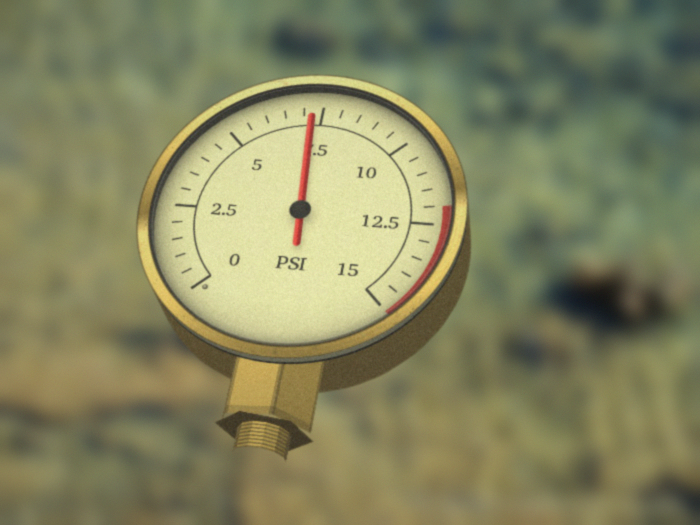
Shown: 7.25 psi
